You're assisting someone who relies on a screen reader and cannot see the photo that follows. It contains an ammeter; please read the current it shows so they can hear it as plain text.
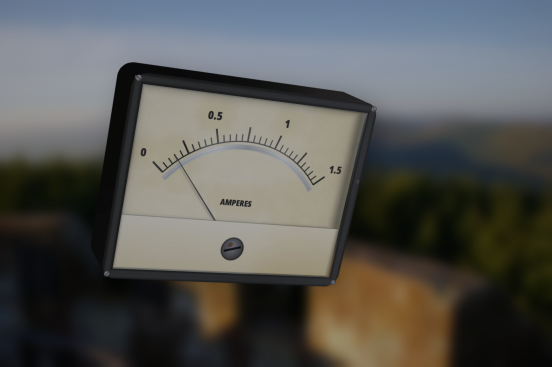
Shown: 0.15 A
